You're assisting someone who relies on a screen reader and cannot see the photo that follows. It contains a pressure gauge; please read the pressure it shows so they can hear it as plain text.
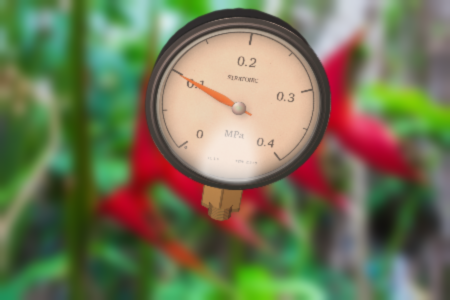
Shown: 0.1 MPa
